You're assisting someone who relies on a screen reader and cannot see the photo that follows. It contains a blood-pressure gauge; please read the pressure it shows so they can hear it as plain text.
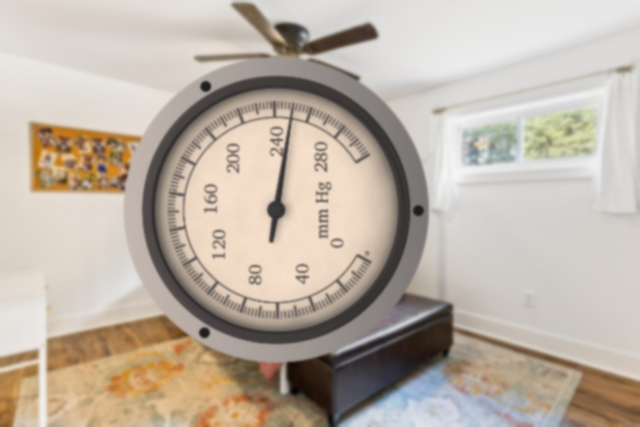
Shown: 250 mmHg
